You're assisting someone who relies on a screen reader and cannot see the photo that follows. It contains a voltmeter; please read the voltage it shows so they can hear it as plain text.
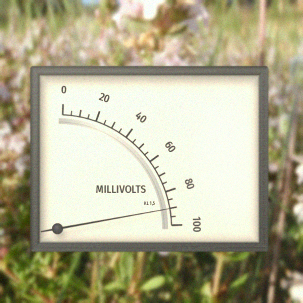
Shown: 90 mV
